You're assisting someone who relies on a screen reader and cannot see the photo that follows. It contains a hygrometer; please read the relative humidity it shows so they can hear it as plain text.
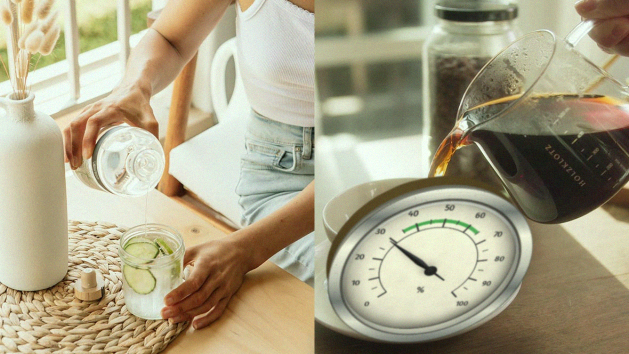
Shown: 30 %
